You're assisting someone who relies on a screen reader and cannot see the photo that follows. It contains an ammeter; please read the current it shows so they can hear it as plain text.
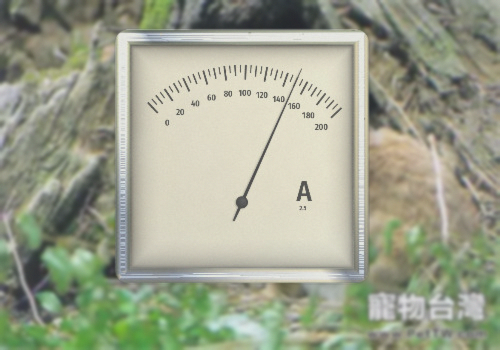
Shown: 150 A
